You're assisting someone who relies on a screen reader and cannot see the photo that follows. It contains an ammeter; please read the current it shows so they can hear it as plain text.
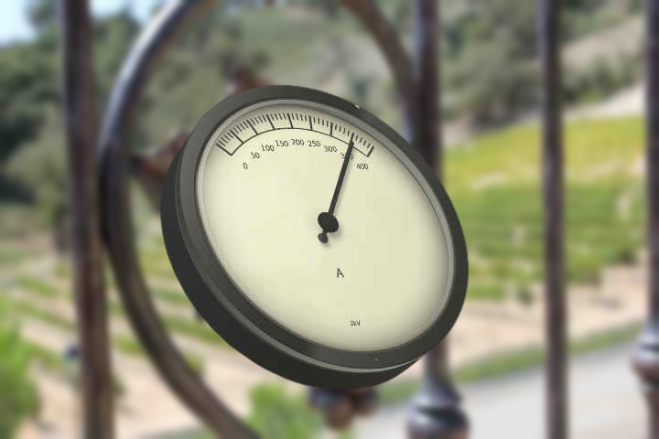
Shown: 350 A
